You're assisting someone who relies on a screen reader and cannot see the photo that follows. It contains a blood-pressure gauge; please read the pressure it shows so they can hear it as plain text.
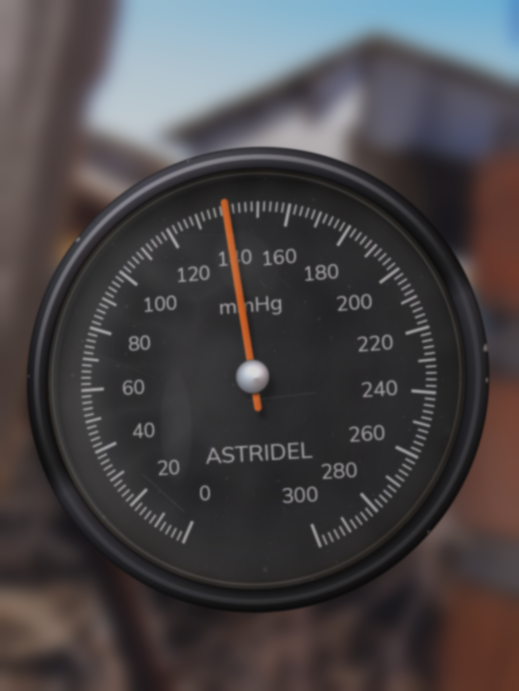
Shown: 140 mmHg
